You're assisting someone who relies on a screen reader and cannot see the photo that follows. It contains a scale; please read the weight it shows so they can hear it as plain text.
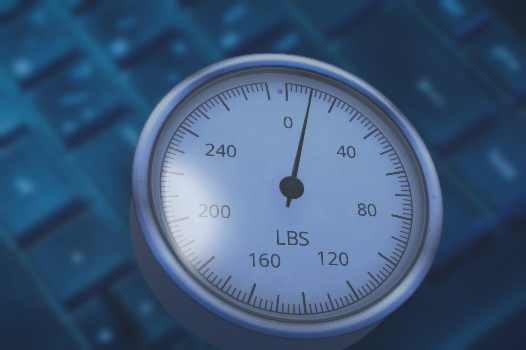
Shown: 10 lb
